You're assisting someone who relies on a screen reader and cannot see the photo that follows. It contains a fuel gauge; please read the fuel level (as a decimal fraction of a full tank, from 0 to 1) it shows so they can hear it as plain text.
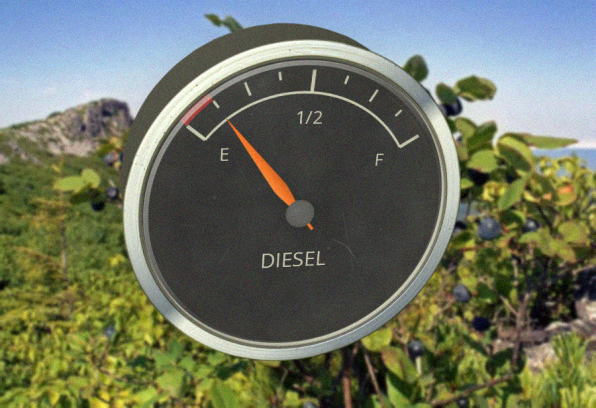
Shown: 0.125
